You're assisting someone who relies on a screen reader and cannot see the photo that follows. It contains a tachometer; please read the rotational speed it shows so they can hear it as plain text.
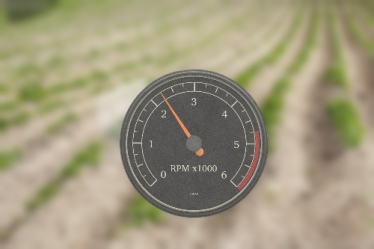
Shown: 2250 rpm
